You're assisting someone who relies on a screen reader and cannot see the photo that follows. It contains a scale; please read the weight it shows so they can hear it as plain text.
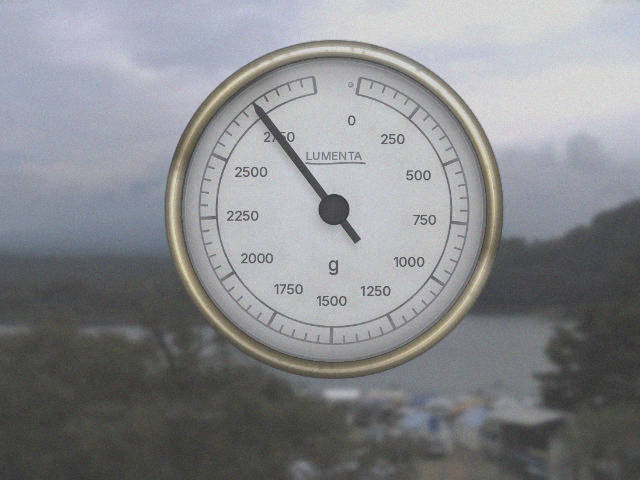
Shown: 2750 g
